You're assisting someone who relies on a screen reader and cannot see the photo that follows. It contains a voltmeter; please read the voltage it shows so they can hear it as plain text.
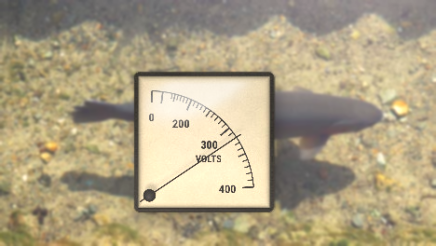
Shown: 320 V
